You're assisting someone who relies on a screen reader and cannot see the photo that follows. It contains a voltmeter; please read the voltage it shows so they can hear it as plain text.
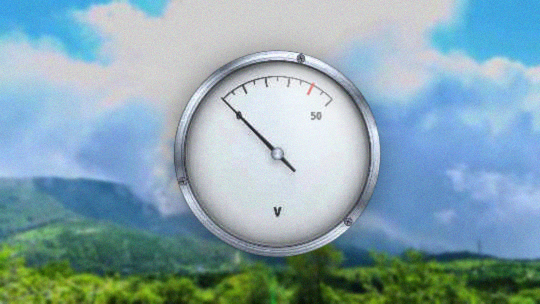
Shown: 0 V
